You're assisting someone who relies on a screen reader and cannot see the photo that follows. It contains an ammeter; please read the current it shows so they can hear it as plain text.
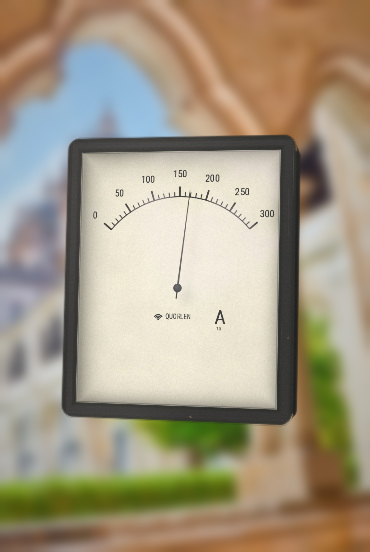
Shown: 170 A
